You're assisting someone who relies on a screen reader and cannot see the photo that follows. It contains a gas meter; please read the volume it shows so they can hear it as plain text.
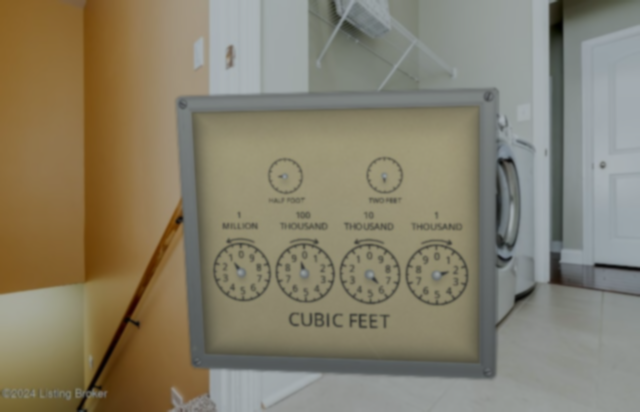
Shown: 96200 ft³
